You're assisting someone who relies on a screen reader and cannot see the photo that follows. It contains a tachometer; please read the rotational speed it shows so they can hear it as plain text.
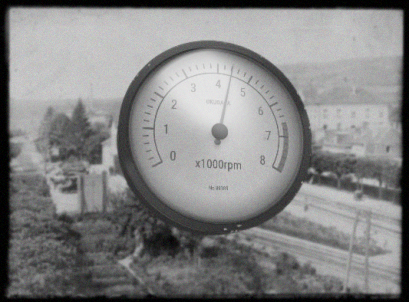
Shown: 4400 rpm
